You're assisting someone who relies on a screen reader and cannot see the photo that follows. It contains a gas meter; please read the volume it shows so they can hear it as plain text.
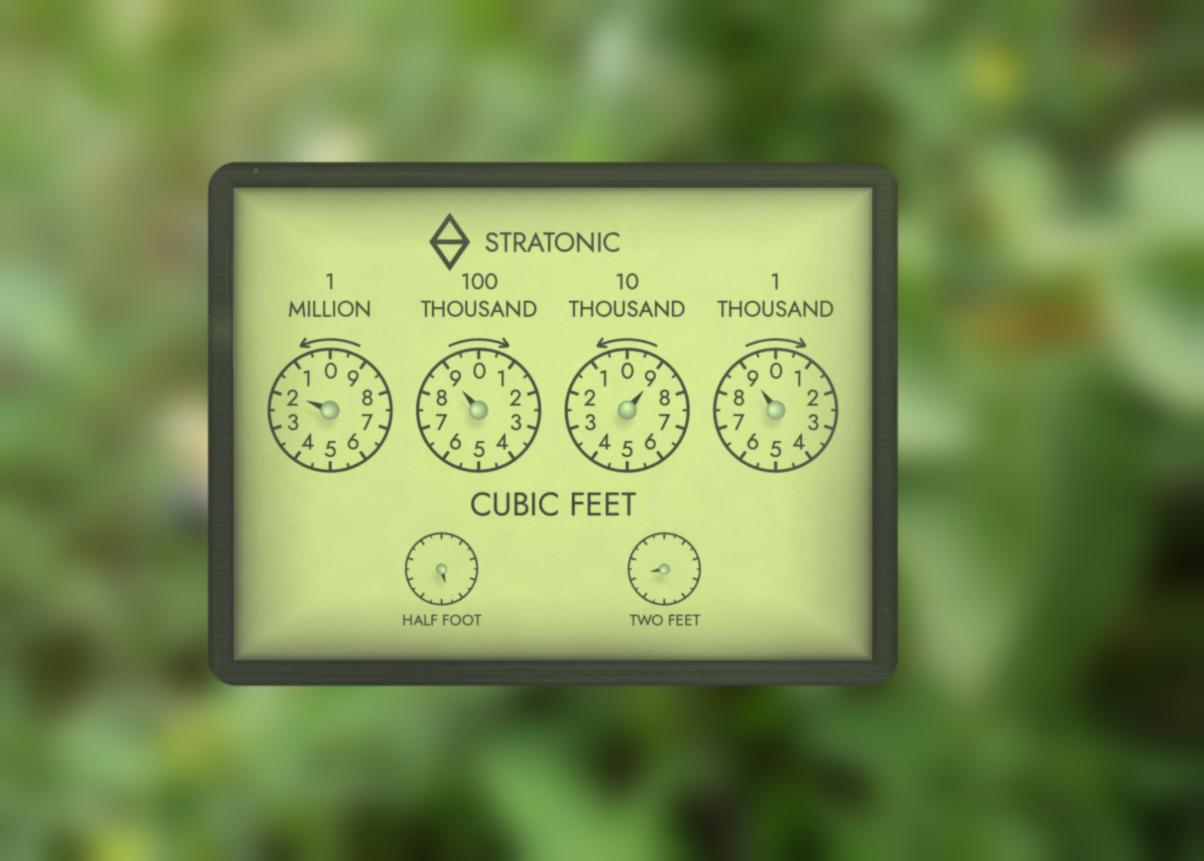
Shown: 188900 ft³
